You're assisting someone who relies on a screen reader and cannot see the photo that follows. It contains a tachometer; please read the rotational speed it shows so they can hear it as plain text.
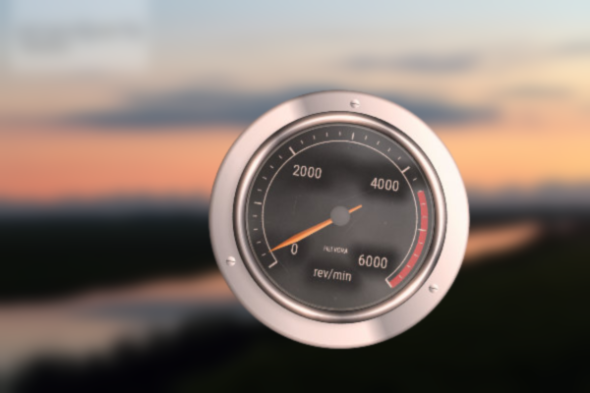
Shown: 200 rpm
